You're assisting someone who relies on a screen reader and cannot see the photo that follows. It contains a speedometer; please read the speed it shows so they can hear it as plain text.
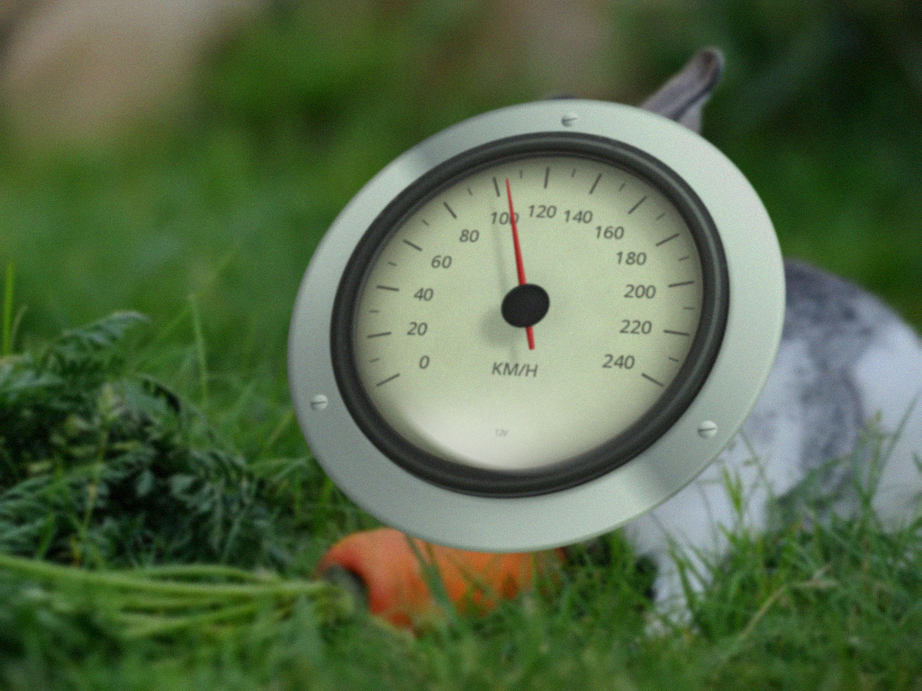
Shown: 105 km/h
